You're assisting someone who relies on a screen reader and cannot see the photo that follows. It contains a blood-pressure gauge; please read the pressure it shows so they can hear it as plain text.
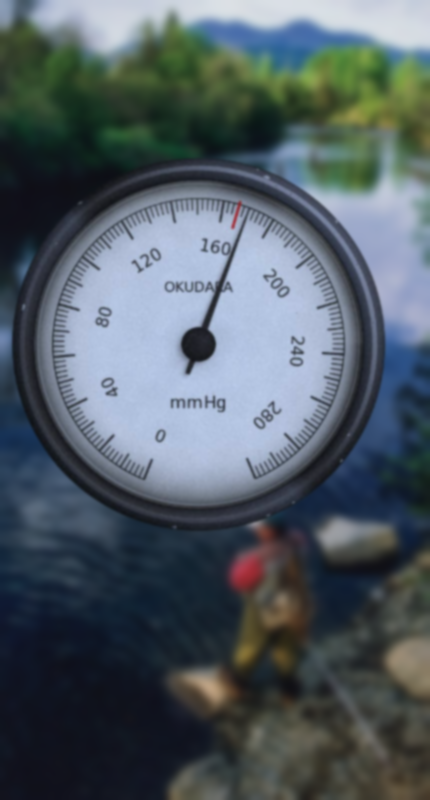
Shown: 170 mmHg
